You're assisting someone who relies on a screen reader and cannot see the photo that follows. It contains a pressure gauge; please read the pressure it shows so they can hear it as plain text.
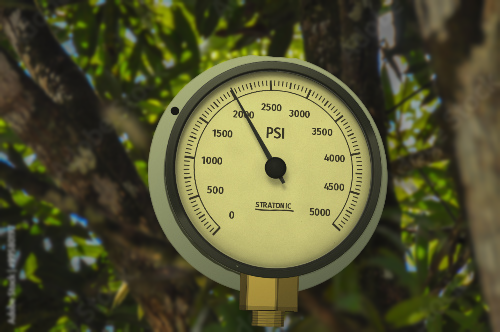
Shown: 2000 psi
